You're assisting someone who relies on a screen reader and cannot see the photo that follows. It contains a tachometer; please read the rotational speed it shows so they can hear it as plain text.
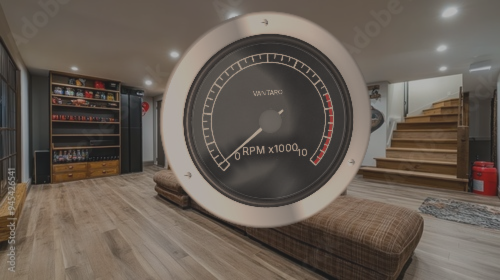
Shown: 250 rpm
